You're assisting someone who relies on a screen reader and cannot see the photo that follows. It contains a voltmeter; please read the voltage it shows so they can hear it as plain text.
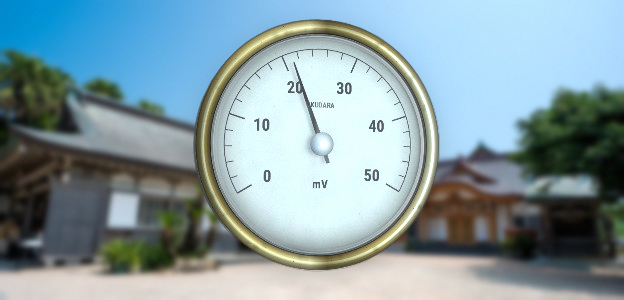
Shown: 21 mV
